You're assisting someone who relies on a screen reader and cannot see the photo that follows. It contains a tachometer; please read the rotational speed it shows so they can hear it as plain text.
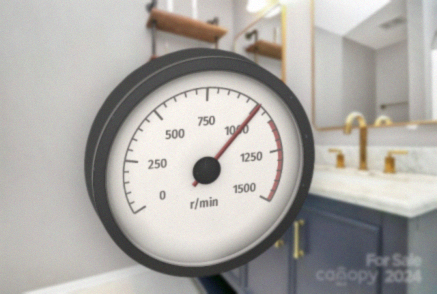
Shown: 1000 rpm
